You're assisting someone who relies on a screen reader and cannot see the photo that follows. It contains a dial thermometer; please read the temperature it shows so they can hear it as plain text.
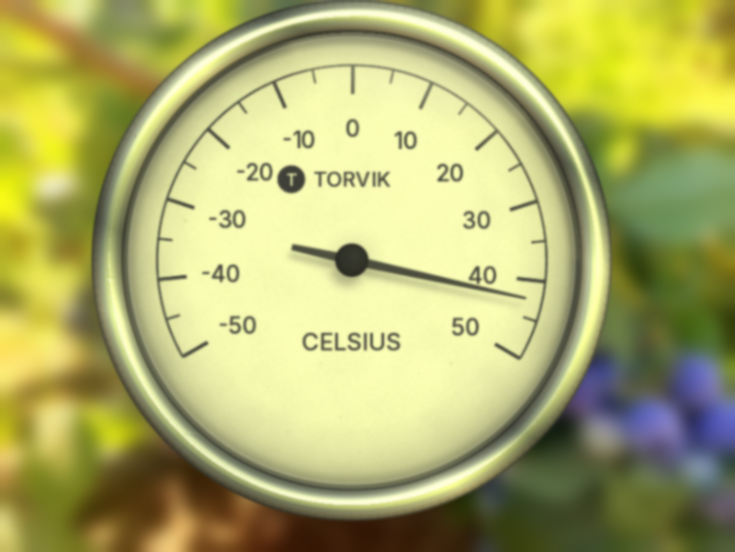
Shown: 42.5 °C
